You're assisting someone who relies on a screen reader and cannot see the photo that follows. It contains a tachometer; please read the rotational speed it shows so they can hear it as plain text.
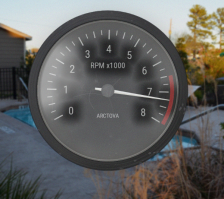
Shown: 7250 rpm
